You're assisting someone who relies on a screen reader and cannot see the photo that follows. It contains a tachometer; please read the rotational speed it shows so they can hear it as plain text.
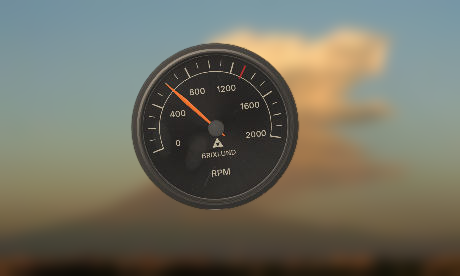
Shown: 600 rpm
